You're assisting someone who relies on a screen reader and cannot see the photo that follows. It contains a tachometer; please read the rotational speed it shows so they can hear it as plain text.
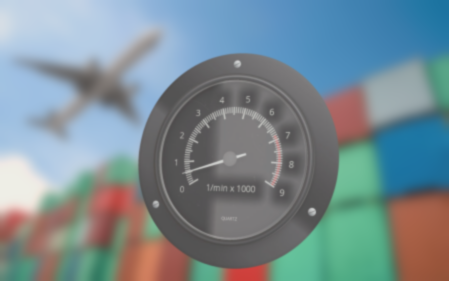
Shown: 500 rpm
